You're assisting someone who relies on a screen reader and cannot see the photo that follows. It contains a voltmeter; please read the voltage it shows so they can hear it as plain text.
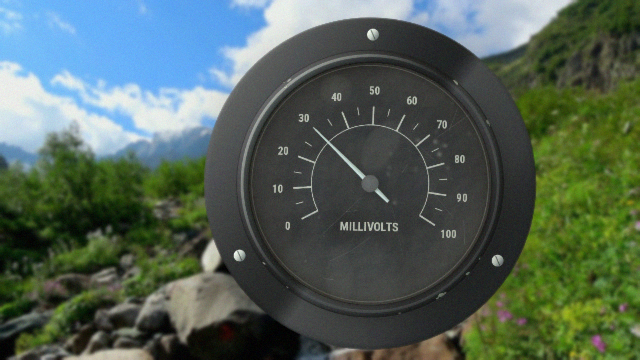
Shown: 30 mV
